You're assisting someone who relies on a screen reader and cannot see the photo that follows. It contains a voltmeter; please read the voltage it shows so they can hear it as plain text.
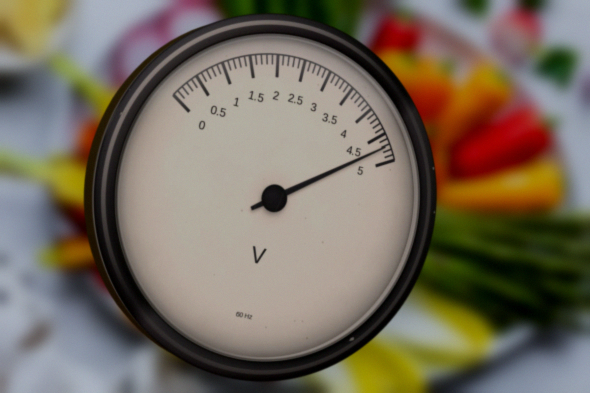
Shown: 4.7 V
